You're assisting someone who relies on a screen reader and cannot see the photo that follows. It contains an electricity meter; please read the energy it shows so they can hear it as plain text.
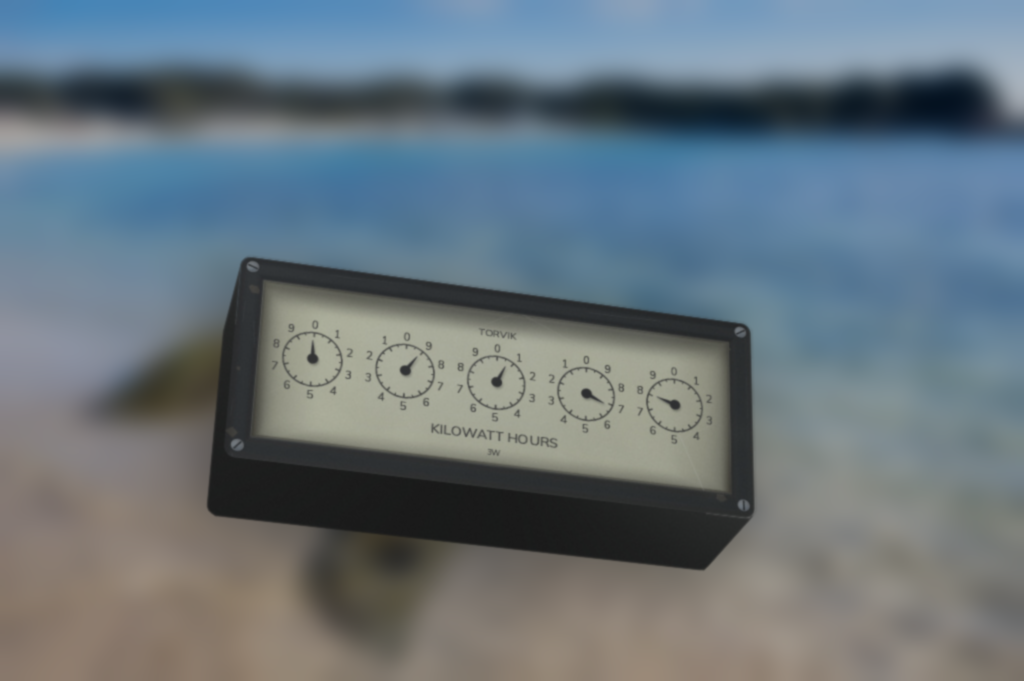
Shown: 99068 kWh
